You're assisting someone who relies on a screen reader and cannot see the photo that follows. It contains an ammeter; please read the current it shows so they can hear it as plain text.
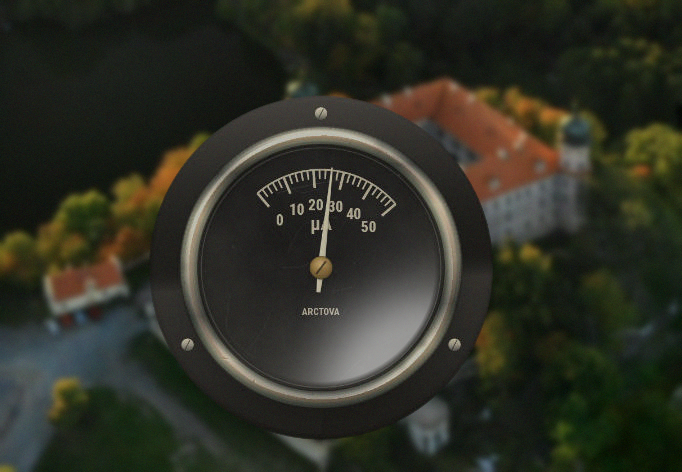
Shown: 26 µA
